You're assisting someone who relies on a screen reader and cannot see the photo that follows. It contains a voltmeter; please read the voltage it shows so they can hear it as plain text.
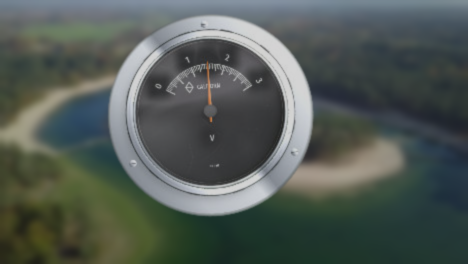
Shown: 1.5 V
